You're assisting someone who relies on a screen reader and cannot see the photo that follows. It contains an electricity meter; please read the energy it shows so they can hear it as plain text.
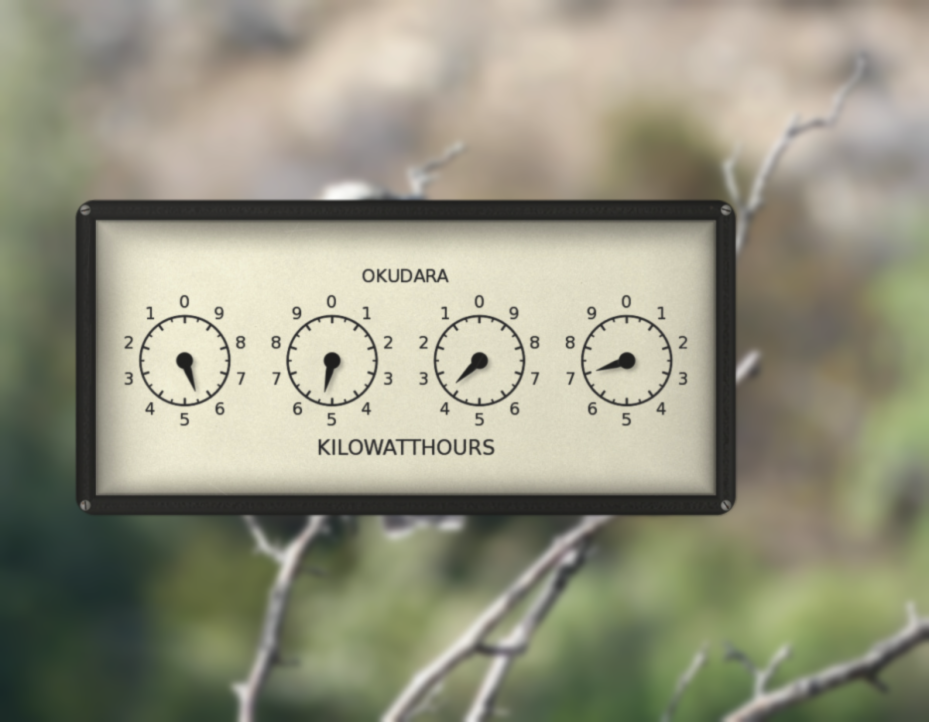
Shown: 5537 kWh
